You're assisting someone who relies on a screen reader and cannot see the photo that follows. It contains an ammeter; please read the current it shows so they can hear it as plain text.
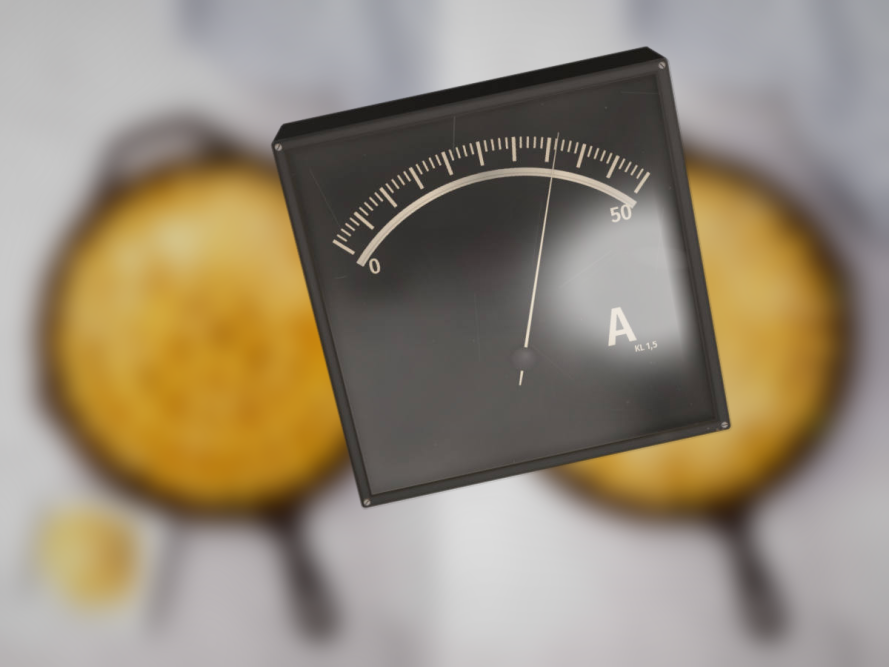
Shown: 36 A
